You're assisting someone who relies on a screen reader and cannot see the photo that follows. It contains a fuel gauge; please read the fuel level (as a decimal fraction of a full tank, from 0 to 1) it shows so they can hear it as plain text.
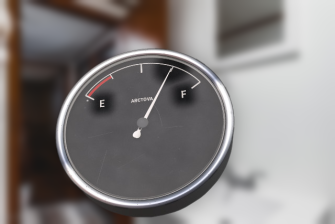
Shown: 0.75
